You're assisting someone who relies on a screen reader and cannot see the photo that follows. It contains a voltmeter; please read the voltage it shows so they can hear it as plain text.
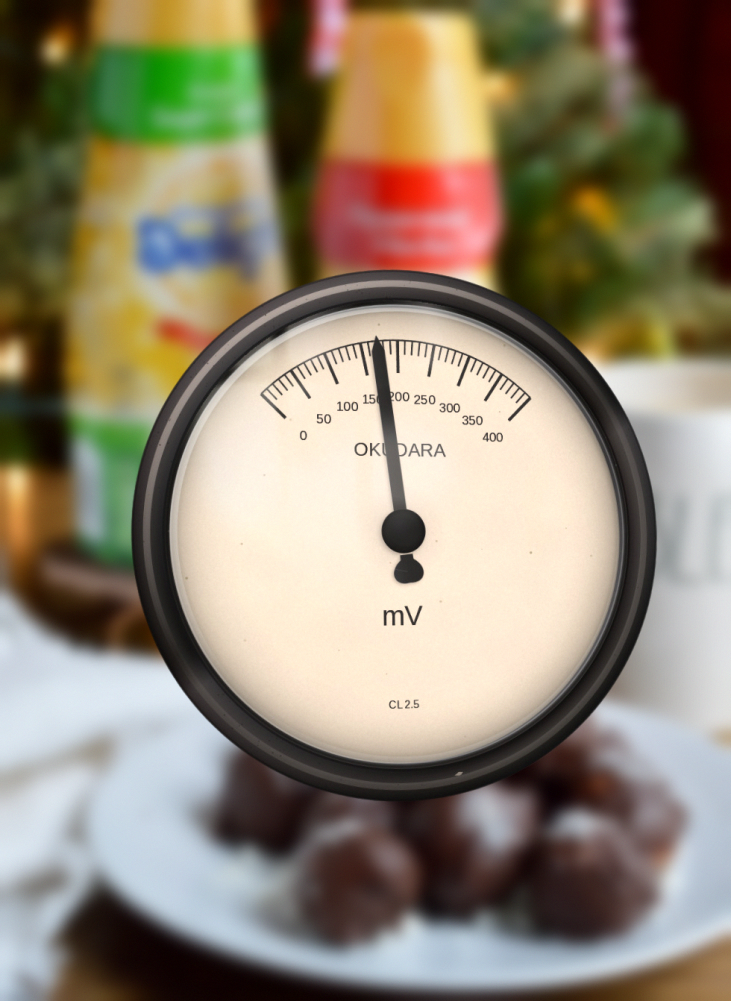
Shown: 170 mV
